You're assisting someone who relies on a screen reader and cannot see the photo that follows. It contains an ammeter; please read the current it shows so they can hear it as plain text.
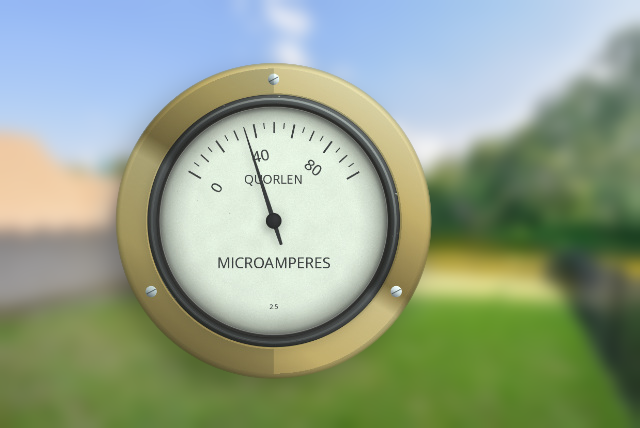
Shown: 35 µA
